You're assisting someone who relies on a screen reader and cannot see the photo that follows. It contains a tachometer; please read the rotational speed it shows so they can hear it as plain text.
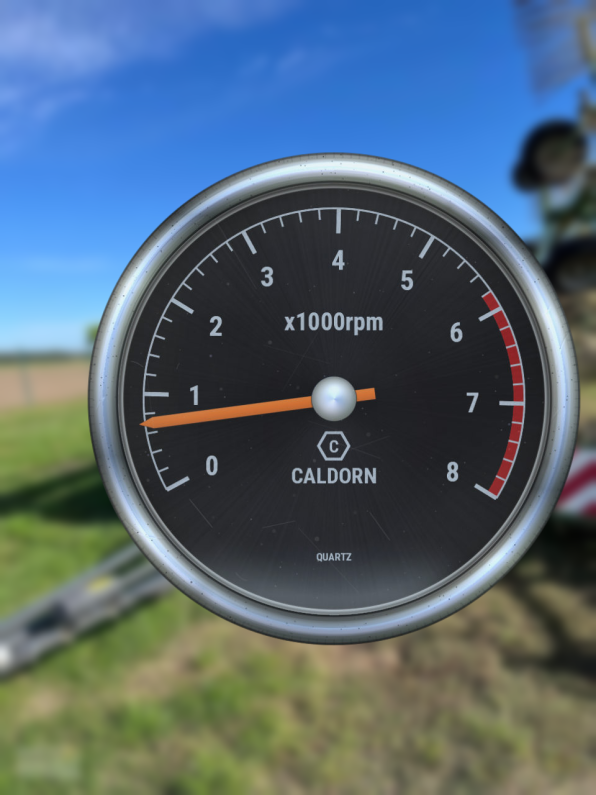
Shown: 700 rpm
